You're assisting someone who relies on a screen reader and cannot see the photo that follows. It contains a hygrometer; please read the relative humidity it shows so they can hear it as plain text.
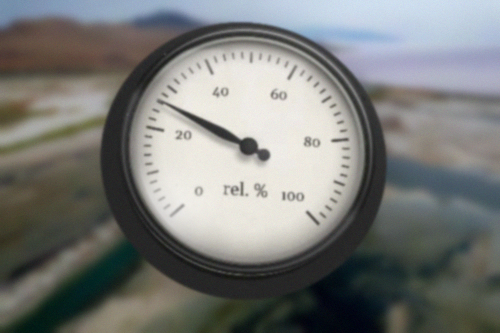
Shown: 26 %
